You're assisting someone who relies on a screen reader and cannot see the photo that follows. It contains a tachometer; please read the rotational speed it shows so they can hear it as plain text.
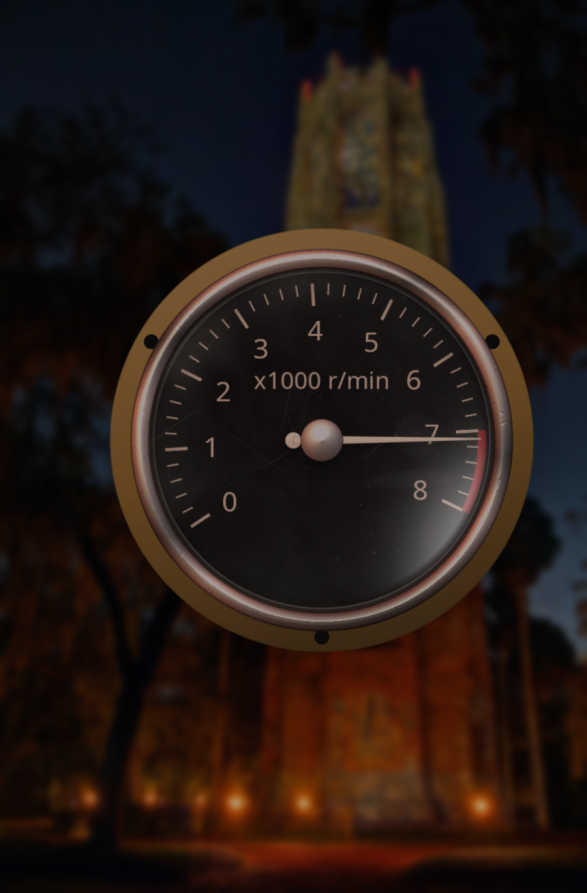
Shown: 7100 rpm
